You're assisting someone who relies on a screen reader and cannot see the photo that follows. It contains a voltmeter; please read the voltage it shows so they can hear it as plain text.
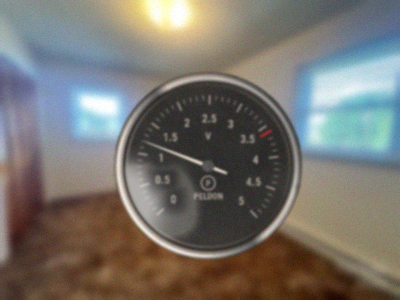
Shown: 1.2 V
